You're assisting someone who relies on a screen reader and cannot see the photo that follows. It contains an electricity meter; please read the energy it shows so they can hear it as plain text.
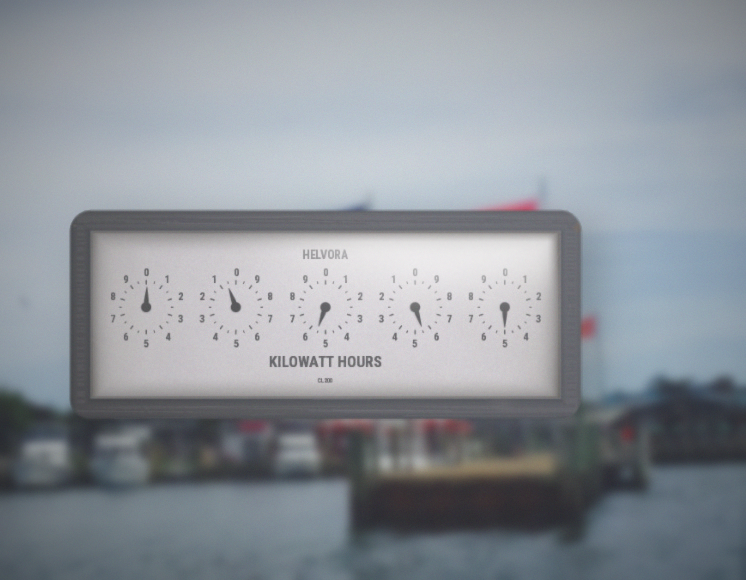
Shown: 555 kWh
